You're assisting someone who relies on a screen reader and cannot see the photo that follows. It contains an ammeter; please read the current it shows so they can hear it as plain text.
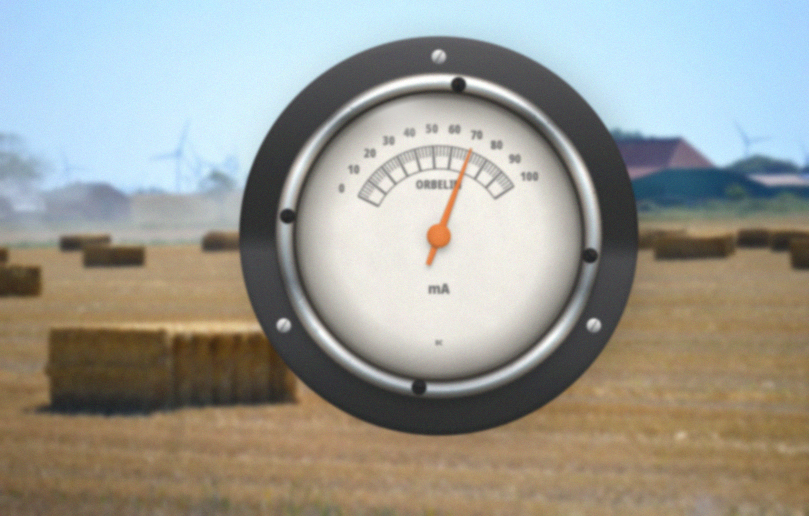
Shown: 70 mA
